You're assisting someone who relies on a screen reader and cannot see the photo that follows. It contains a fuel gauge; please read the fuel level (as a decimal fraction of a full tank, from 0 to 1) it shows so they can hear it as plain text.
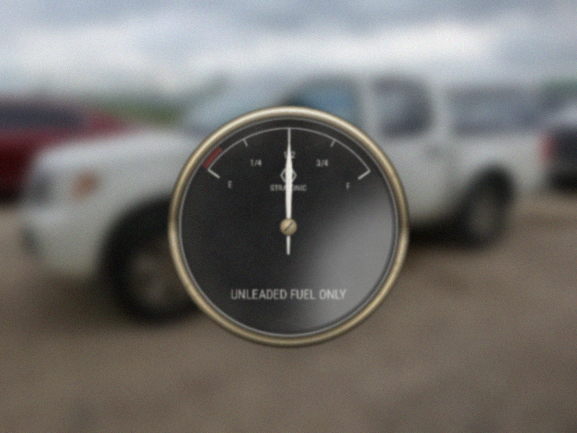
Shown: 0.5
